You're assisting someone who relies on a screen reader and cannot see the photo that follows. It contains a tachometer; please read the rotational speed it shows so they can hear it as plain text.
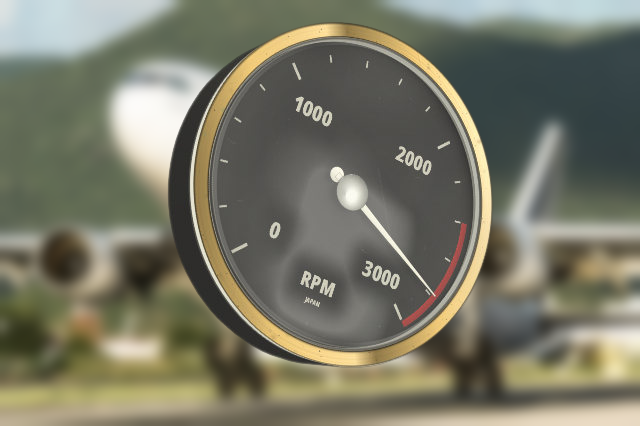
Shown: 2800 rpm
